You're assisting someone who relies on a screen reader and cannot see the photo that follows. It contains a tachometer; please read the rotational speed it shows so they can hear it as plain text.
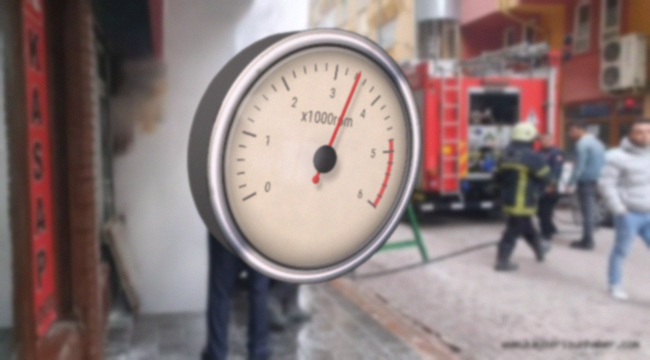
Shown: 3400 rpm
